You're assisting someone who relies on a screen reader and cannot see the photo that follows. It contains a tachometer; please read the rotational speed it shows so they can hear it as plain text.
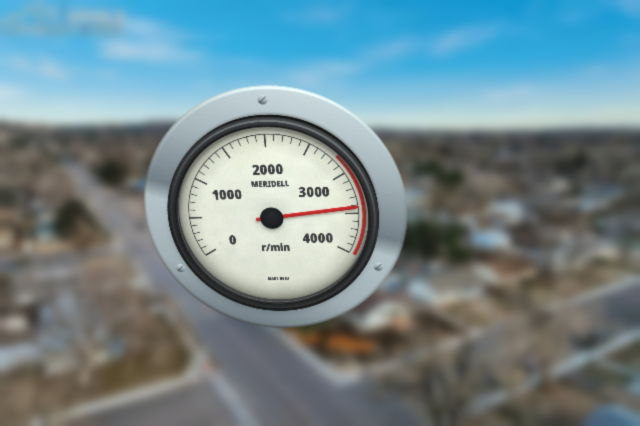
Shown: 3400 rpm
